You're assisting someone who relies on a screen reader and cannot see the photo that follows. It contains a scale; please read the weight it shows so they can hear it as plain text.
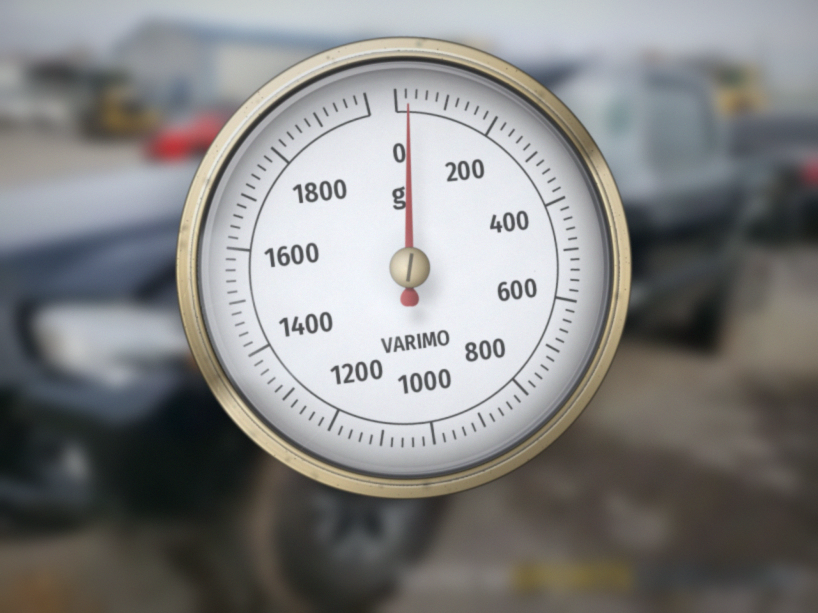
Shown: 20 g
